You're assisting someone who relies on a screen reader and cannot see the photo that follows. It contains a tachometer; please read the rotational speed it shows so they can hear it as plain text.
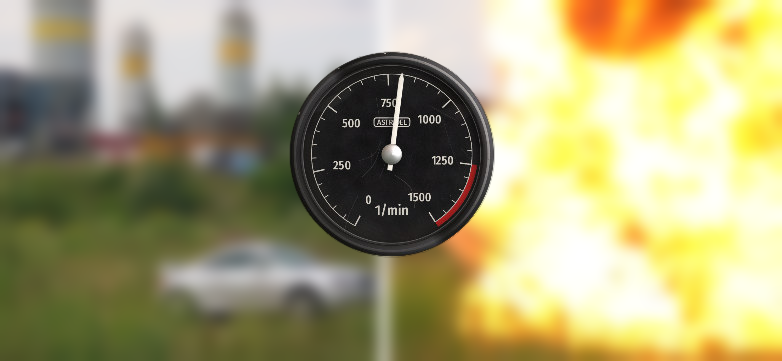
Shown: 800 rpm
